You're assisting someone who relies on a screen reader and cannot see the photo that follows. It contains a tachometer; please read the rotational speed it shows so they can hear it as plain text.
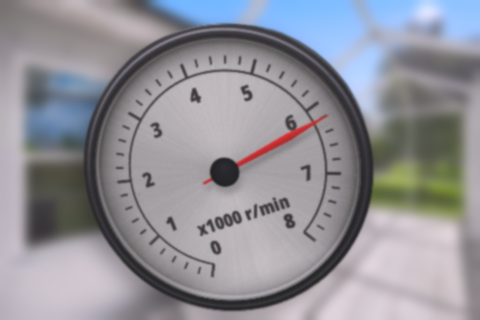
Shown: 6200 rpm
